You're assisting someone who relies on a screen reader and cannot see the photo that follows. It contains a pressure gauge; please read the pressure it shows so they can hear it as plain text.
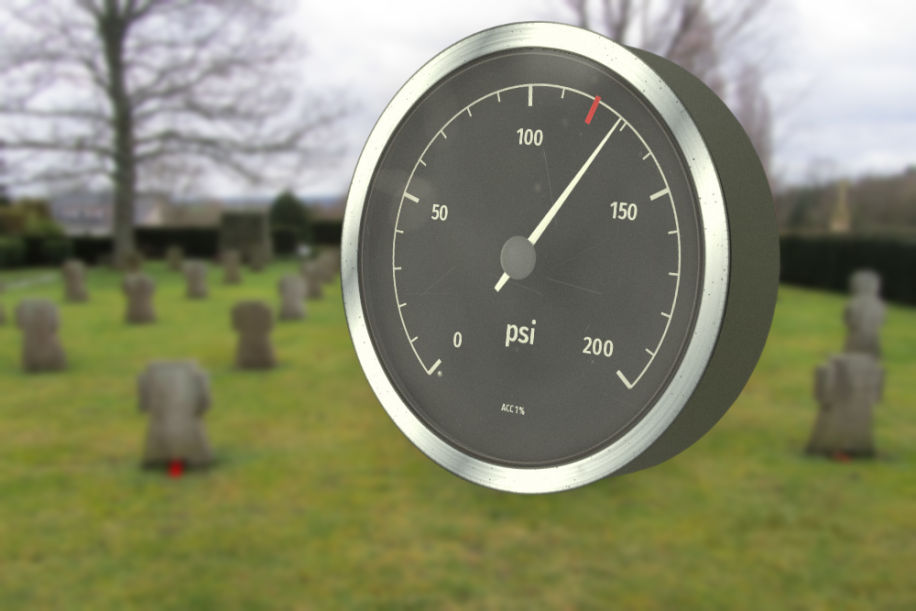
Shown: 130 psi
